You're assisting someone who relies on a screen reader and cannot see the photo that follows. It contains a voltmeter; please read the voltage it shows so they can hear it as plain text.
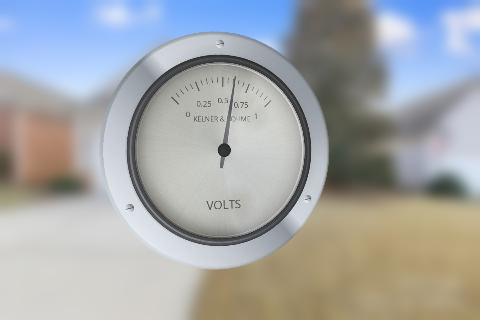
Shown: 0.6 V
